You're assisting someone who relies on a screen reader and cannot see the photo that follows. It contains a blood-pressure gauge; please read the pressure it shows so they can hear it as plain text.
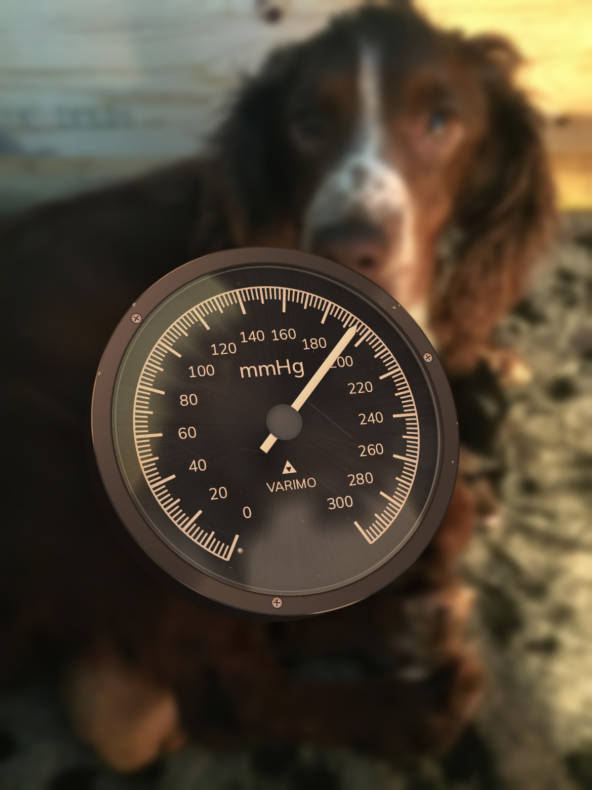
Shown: 194 mmHg
